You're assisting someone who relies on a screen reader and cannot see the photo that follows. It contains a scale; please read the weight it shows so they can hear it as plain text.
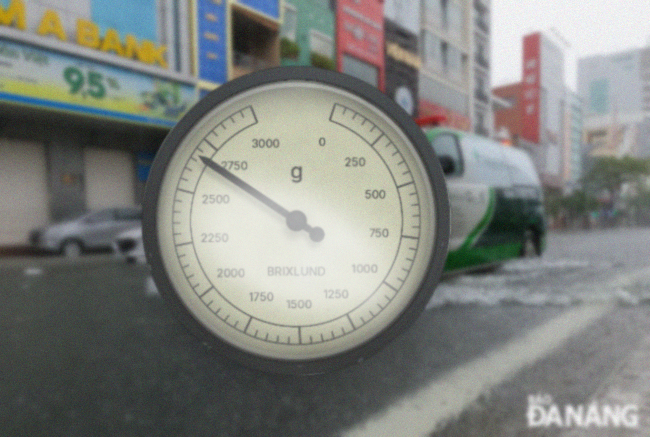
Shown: 2675 g
